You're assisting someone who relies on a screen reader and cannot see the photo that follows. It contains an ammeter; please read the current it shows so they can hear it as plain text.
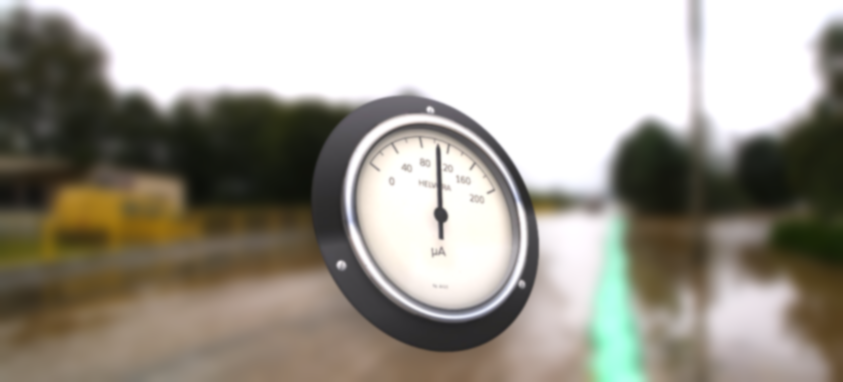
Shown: 100 µA
